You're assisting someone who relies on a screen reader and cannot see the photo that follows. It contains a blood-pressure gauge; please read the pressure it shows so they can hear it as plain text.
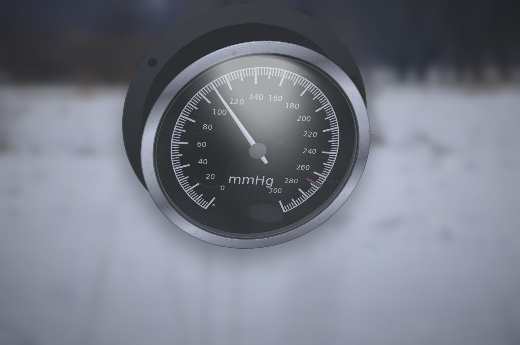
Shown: 110 mmHg
